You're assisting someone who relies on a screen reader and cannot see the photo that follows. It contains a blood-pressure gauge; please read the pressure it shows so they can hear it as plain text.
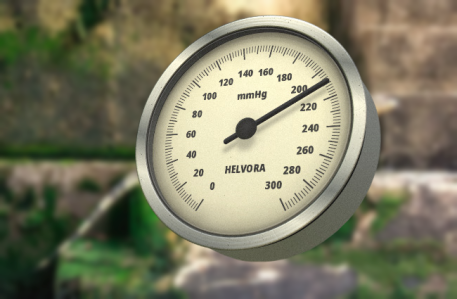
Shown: 210 mmHg
